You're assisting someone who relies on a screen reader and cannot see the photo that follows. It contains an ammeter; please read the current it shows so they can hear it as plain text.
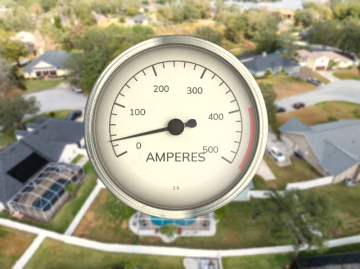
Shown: 30 A
